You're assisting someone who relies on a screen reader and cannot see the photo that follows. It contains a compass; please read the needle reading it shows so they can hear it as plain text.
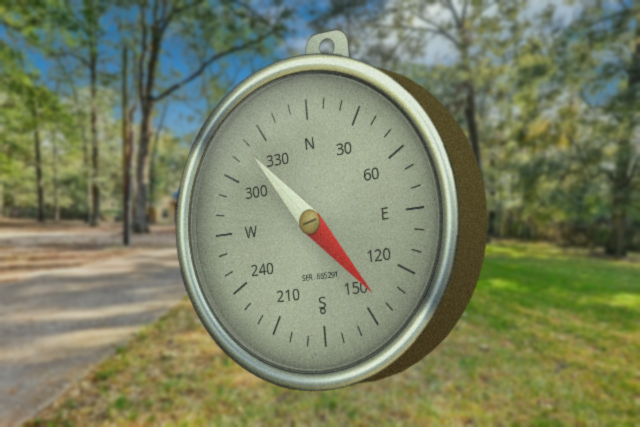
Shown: 140 °
